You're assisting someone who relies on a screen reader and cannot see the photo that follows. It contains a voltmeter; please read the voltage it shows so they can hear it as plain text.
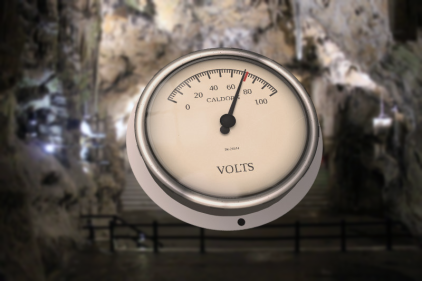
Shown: 70 V
